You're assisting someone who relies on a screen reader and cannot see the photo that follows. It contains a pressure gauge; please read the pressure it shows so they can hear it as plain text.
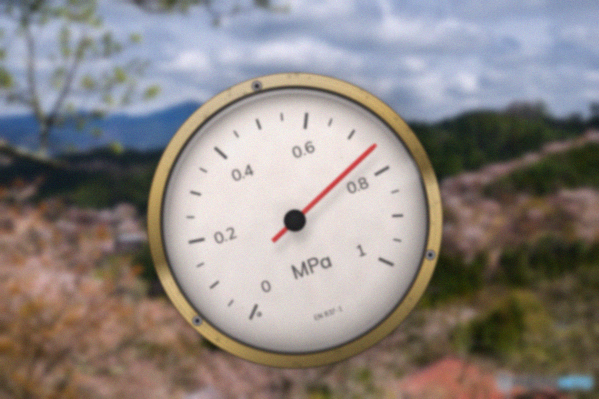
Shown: 0.75 MPa
